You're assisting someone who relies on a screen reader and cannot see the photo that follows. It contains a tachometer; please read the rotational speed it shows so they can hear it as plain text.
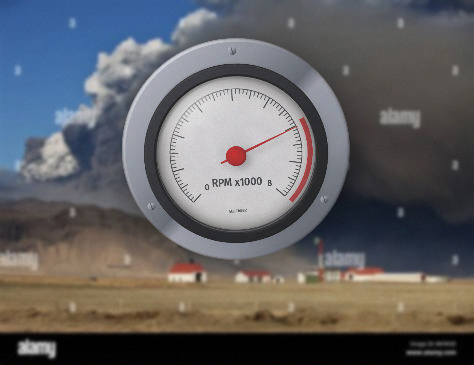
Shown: 6000 rpm
